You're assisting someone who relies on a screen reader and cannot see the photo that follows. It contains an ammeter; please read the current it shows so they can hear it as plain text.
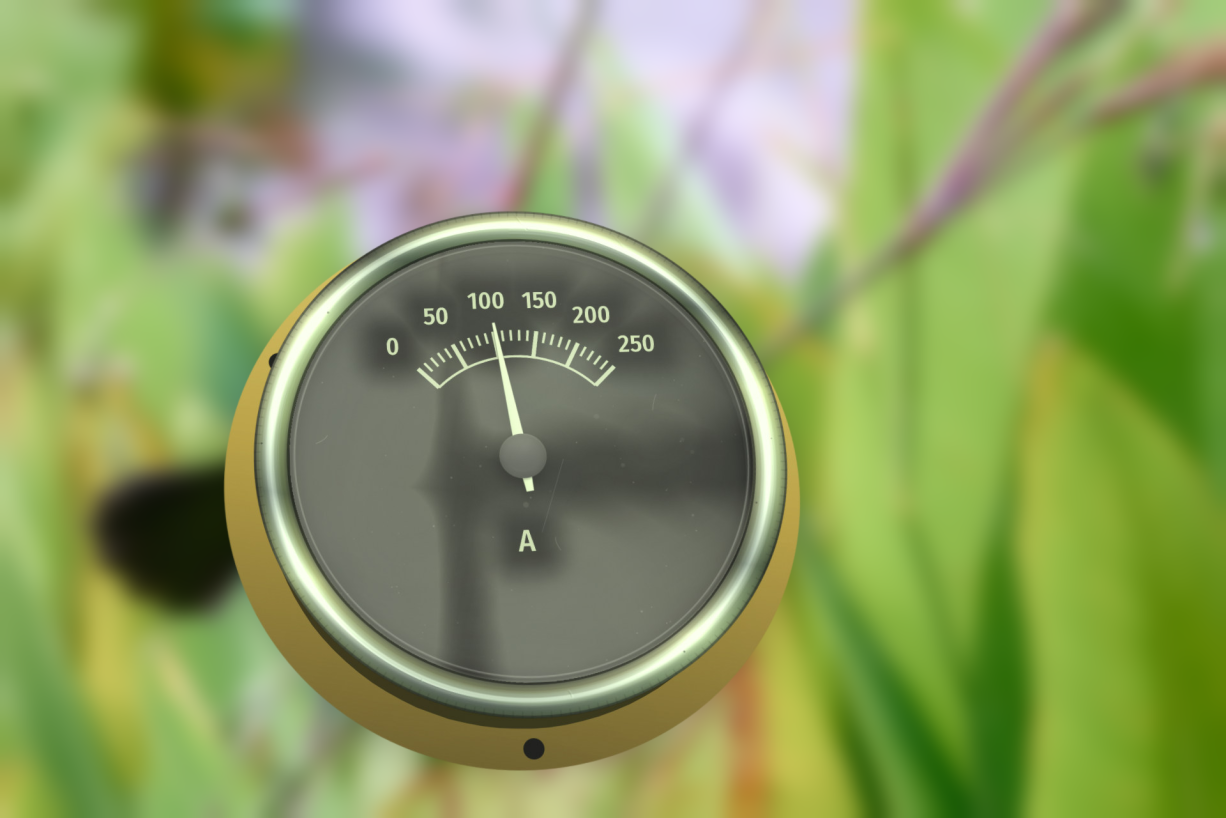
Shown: 100 A
